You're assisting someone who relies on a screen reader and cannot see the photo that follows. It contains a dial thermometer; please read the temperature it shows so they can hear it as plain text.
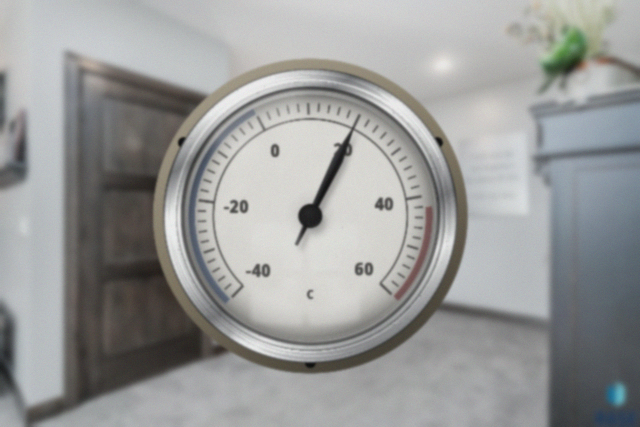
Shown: 20 °C
